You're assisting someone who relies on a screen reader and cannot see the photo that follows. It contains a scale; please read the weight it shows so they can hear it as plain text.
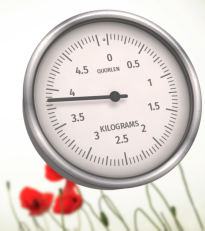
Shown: 3.85 kg
